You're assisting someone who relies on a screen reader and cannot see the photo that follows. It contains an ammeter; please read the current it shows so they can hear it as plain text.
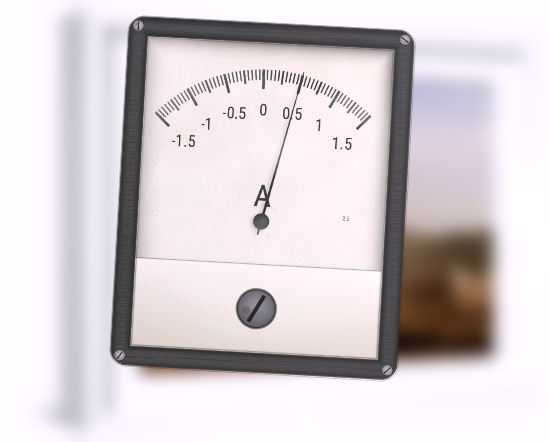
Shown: 0.5 A
